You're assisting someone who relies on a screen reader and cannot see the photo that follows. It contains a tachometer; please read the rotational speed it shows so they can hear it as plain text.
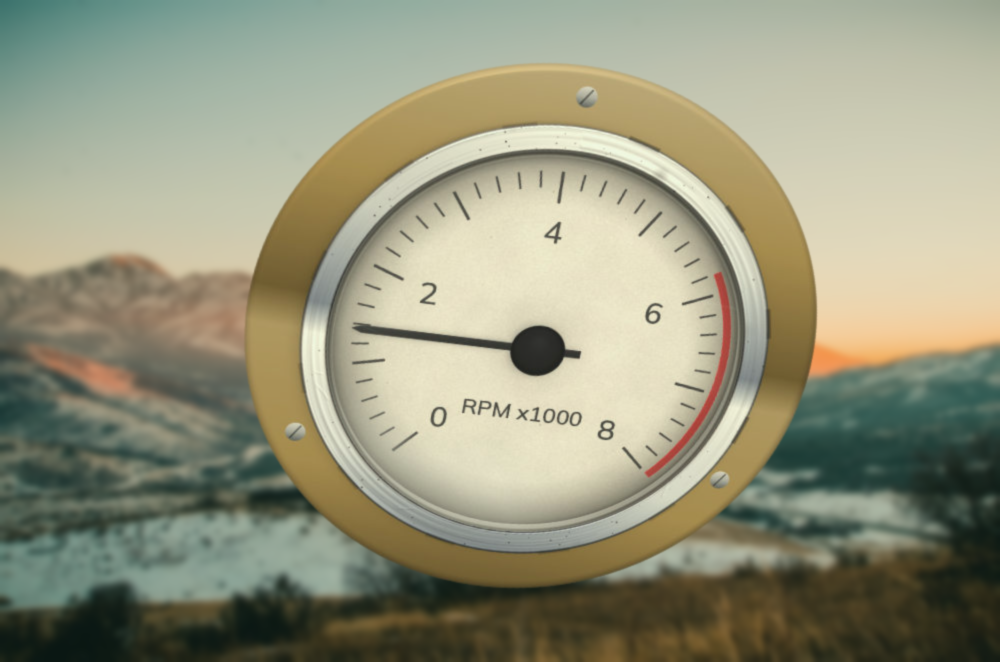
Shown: 1400 rpm
